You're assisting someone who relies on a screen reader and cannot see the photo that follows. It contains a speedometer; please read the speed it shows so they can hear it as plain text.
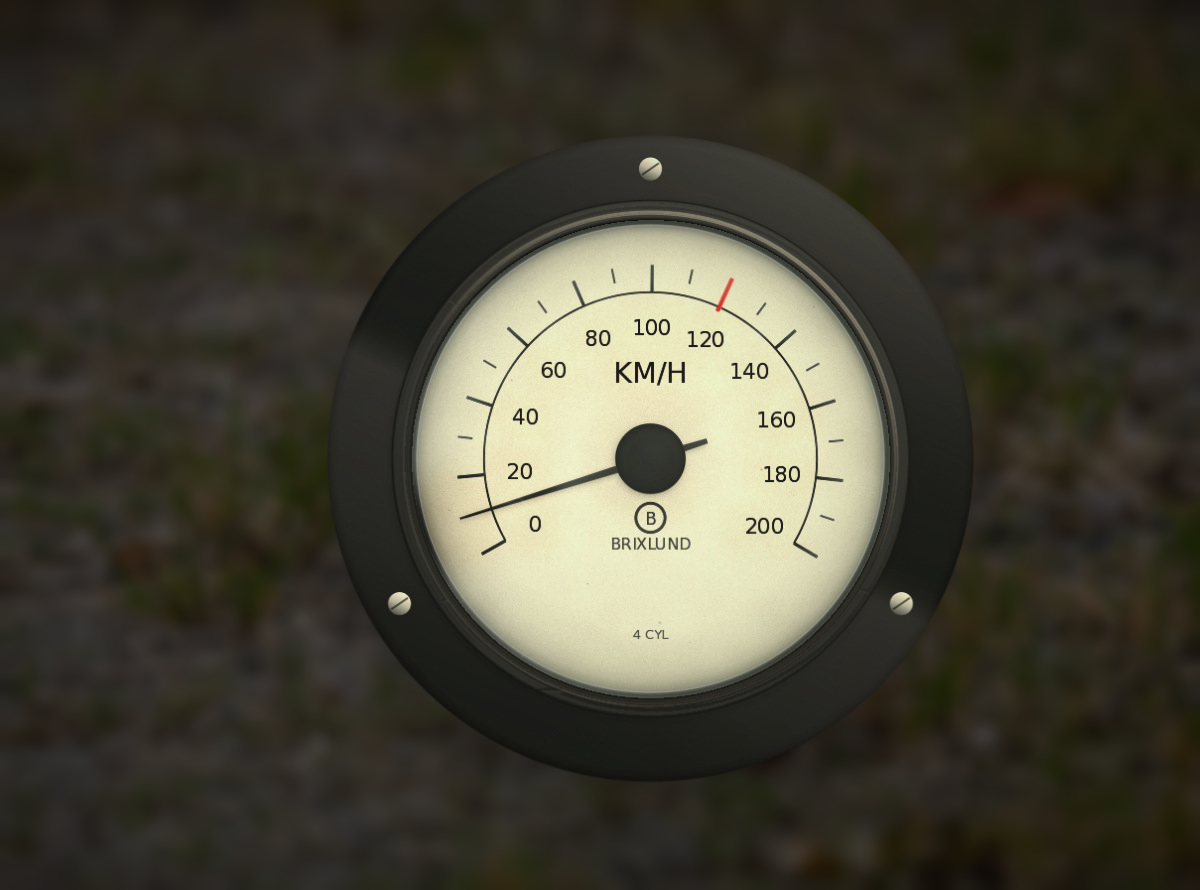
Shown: 10 km/h
